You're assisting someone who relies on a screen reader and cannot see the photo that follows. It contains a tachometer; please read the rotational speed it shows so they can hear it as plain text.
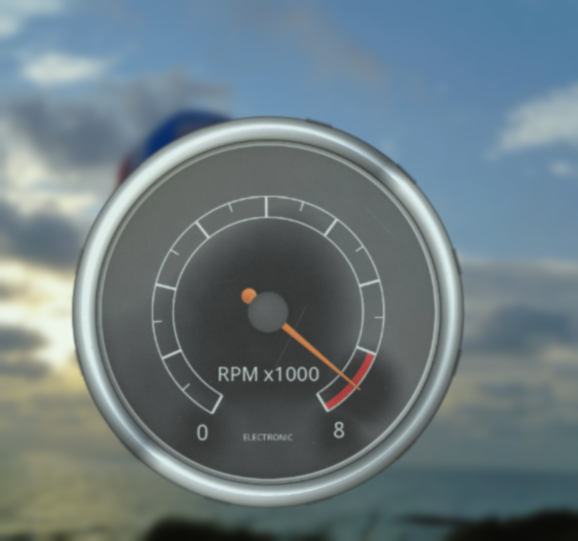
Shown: 7500 rpm
